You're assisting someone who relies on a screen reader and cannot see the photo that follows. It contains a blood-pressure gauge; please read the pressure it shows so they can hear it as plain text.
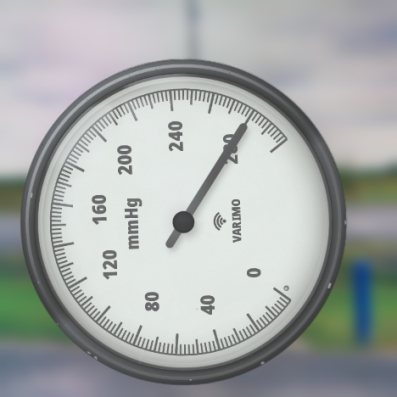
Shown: 280 mmHg
